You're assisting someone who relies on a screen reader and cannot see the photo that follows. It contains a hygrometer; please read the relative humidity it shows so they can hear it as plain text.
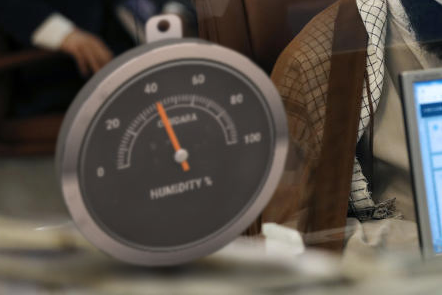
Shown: 40 %
